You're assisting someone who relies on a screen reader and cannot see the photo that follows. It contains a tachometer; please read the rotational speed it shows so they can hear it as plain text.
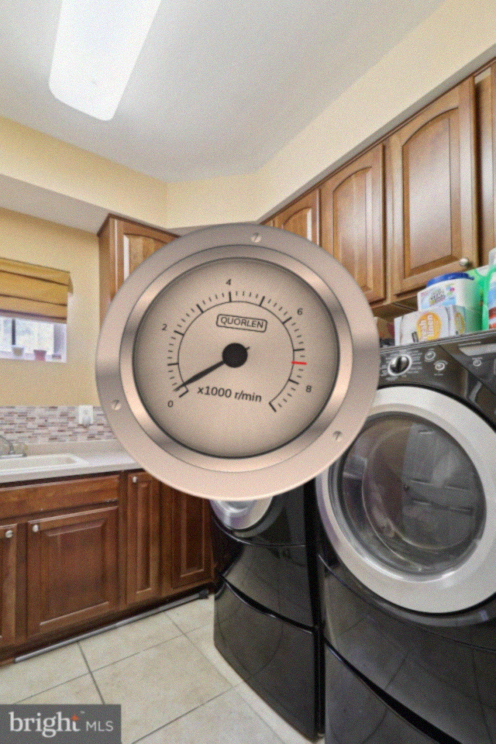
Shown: 200 rpm
